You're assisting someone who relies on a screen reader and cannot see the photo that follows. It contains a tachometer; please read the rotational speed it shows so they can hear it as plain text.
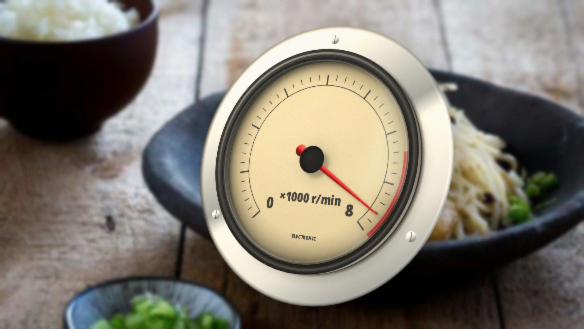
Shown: 7600 rpm
